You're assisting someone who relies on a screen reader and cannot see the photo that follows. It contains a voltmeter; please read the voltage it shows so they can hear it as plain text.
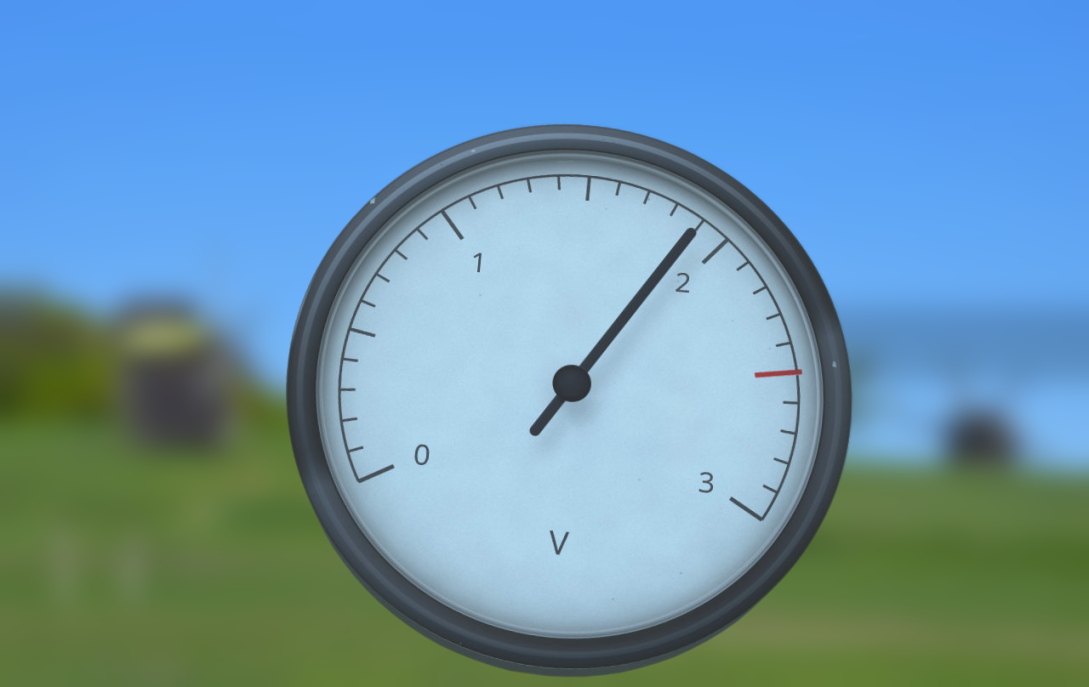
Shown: 1.9 V
